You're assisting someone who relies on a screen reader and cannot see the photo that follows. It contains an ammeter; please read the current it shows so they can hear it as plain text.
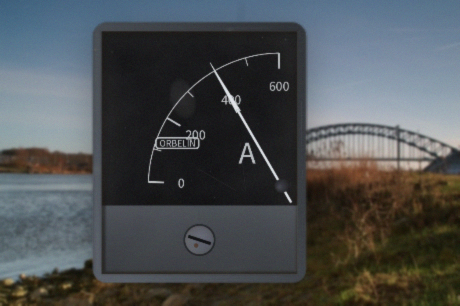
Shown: 400 A
